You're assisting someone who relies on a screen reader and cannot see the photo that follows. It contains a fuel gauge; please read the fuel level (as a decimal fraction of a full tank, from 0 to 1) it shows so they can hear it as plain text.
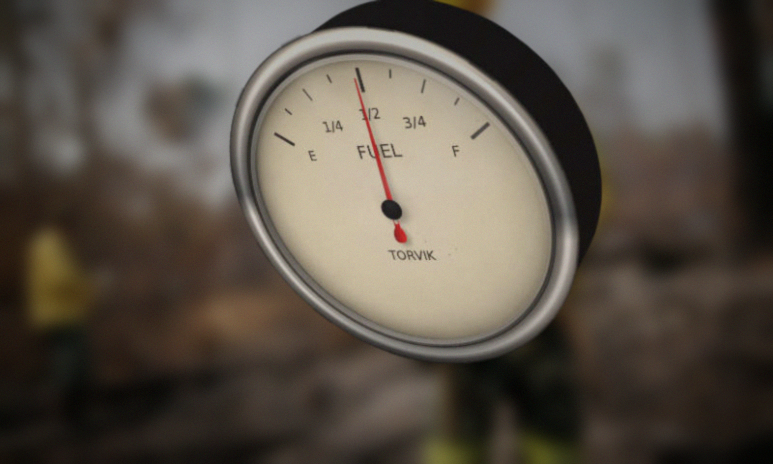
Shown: 0.5
